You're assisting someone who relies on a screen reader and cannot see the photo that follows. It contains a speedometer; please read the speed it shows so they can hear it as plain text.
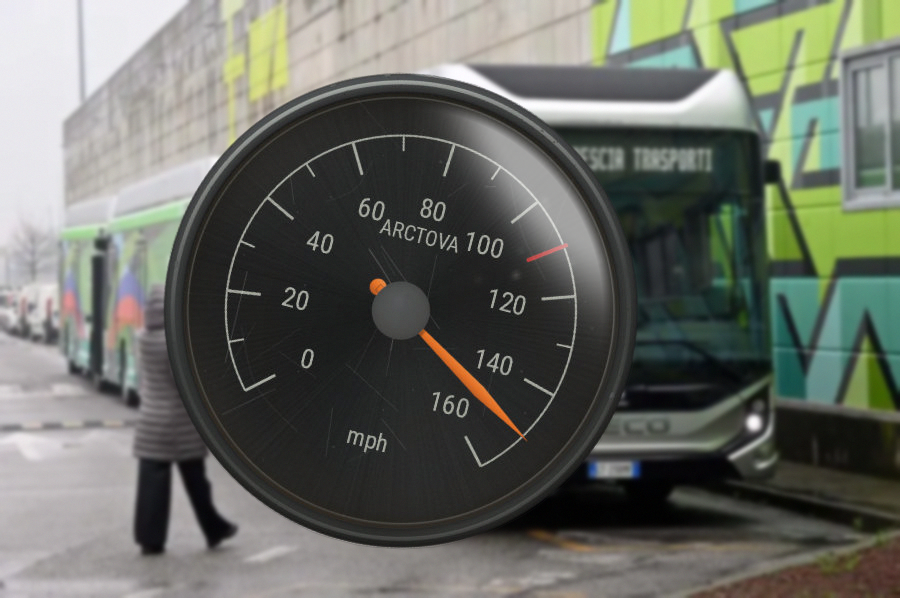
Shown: 150 mph
